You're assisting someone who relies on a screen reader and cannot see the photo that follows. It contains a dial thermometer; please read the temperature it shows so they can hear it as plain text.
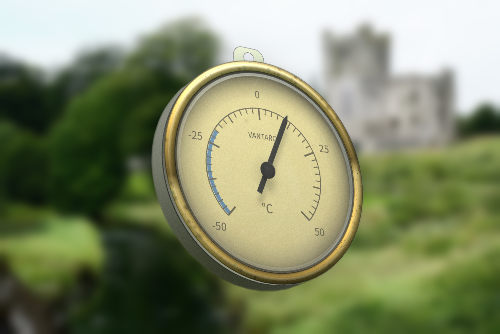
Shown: 10 °C
